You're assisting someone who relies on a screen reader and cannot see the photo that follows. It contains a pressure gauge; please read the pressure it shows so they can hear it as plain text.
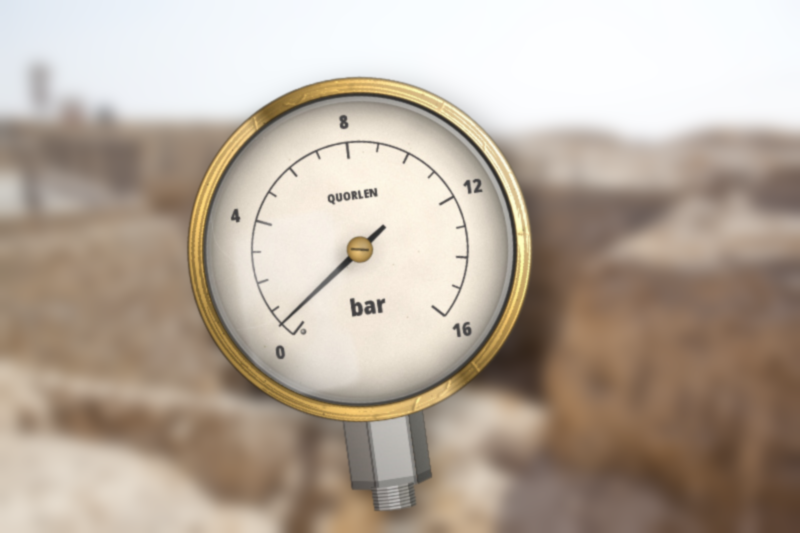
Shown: 0.5 bar
